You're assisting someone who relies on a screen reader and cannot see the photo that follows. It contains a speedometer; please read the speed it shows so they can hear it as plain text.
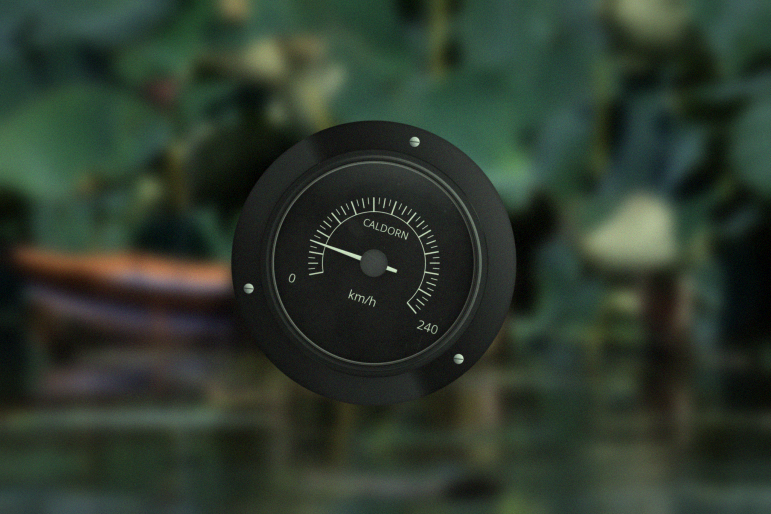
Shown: 30 km/h
